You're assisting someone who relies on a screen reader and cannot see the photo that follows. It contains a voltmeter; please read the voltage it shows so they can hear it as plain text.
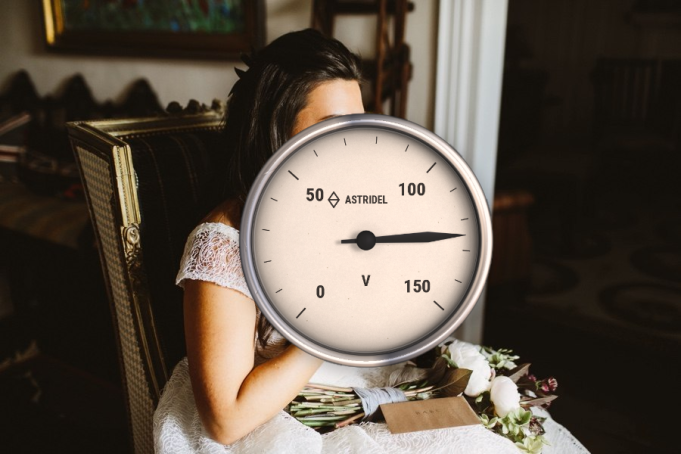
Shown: 125 V
